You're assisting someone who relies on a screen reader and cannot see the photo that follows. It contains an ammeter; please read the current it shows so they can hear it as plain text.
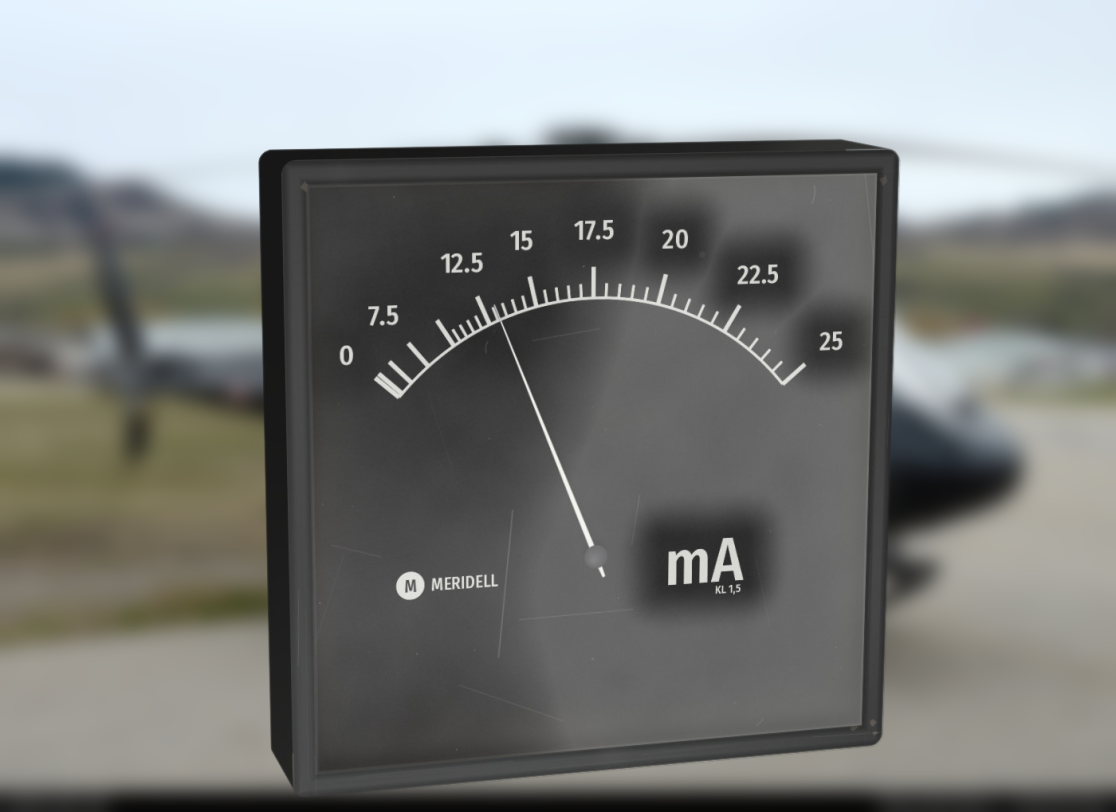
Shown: 13 mA
